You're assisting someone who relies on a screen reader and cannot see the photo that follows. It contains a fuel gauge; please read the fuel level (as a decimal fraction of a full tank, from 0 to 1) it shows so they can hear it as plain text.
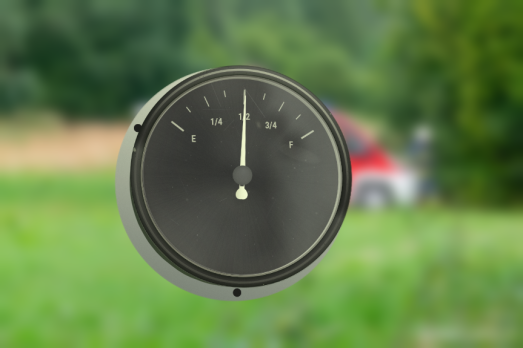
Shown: 0.5
